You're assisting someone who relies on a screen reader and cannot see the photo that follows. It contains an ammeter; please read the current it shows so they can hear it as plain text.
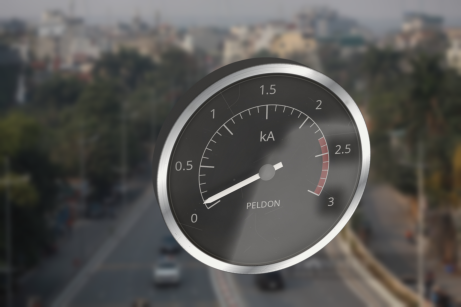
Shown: 0.1 kA
